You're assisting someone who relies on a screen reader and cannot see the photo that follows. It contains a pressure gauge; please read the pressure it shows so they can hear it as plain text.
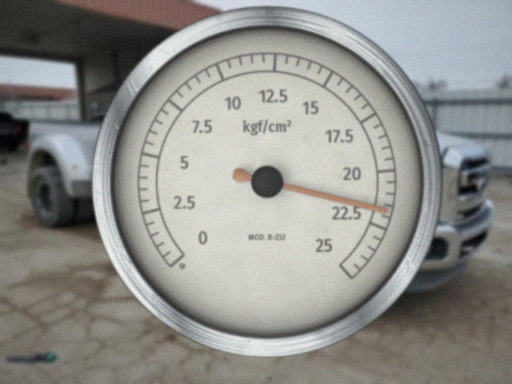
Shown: 21.75 kg/cm²
